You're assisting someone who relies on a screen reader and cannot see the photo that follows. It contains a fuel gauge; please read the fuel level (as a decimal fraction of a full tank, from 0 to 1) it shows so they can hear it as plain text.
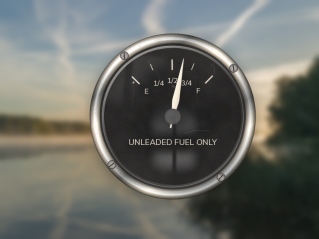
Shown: 0.625
